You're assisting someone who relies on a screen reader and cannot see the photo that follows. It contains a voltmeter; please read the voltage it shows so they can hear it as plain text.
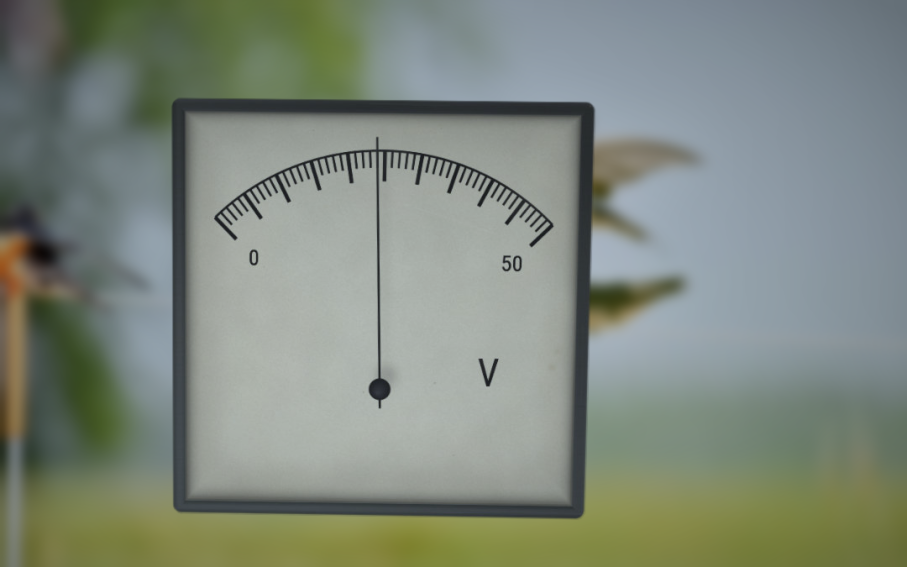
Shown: 24 V
